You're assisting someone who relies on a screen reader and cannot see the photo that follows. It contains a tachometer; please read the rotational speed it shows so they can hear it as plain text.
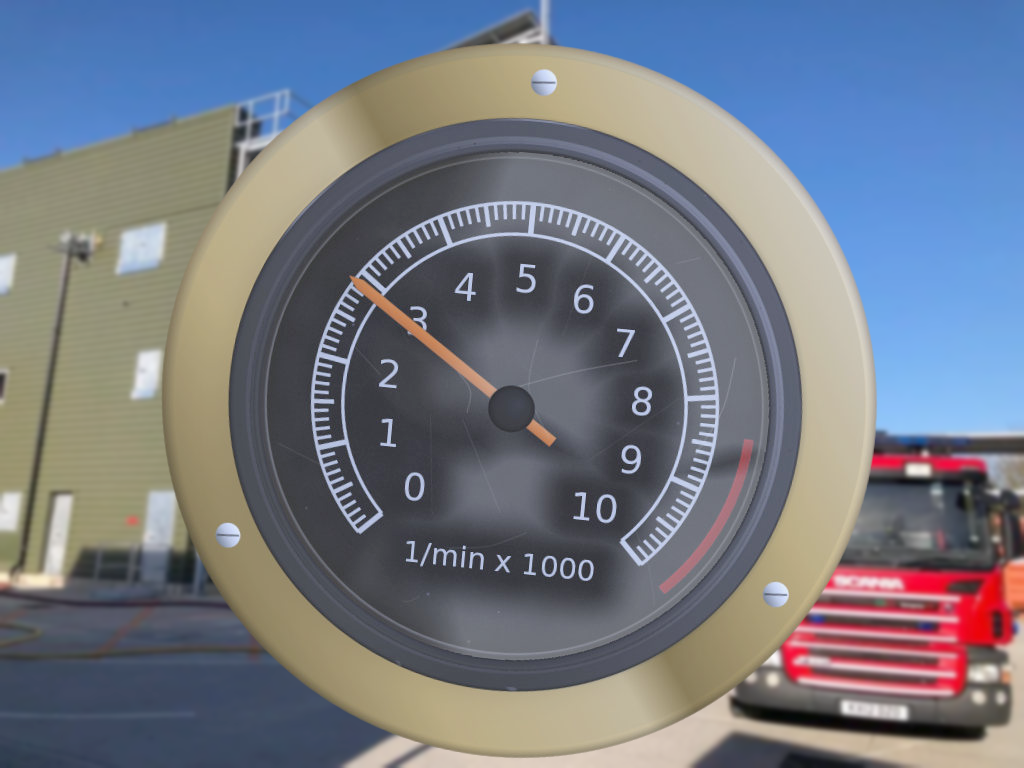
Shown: 2900 rpm
